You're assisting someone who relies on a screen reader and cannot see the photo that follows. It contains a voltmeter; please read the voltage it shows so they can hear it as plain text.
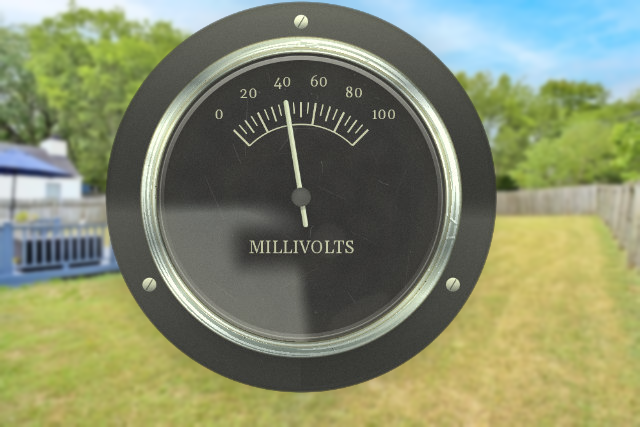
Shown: 40 mV
